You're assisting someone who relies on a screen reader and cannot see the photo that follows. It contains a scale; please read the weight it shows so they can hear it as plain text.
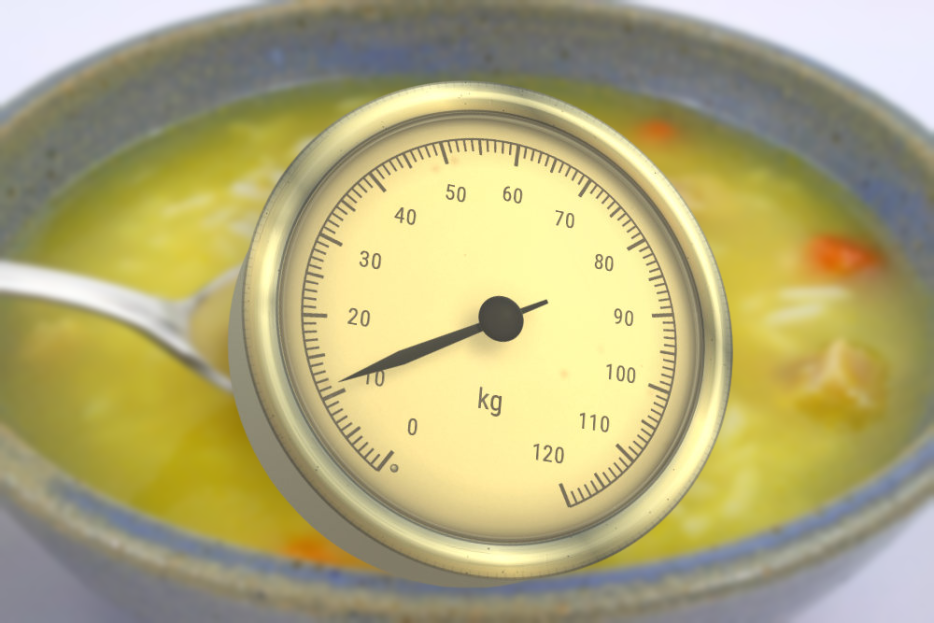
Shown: 11 kg
